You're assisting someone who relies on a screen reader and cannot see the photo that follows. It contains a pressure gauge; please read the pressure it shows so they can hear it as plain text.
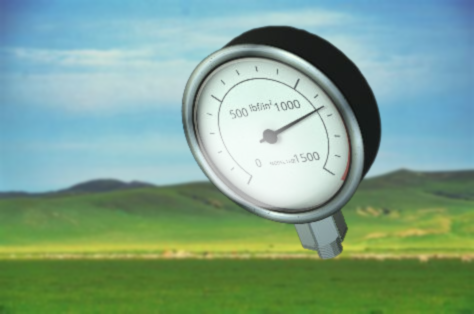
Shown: 1150 psi
